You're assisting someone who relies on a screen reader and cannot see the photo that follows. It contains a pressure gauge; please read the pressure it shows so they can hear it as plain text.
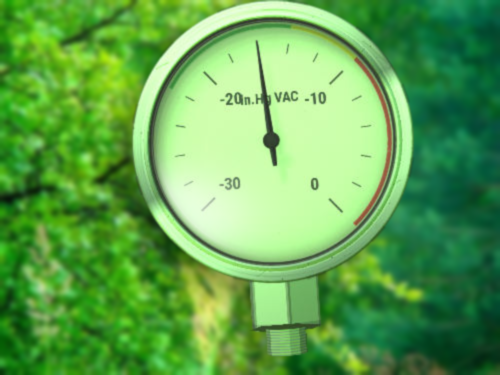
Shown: -16 inHg
